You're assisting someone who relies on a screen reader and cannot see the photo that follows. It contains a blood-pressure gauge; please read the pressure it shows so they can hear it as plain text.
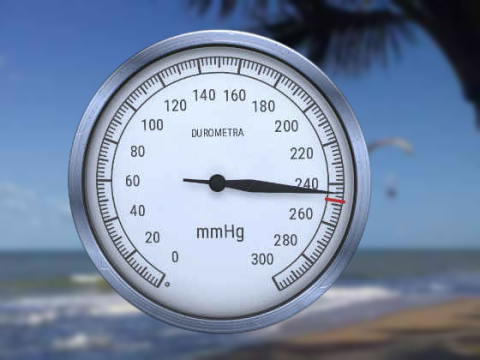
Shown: 244 mmHg
